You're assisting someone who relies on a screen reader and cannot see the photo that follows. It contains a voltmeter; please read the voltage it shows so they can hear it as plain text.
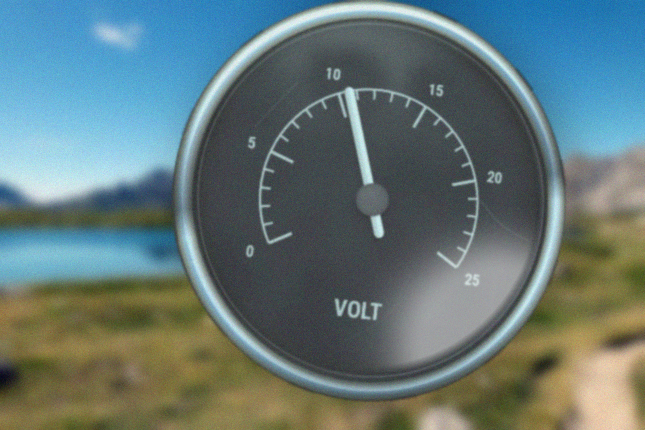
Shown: 10.5 V
